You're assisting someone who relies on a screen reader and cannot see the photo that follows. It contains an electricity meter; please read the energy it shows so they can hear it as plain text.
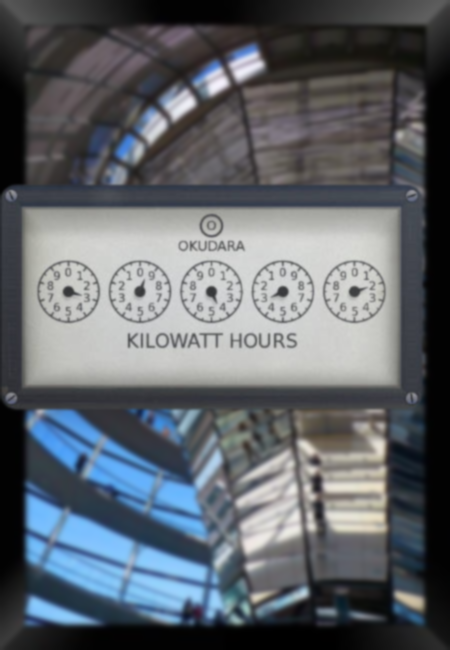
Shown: 29432 kWh
